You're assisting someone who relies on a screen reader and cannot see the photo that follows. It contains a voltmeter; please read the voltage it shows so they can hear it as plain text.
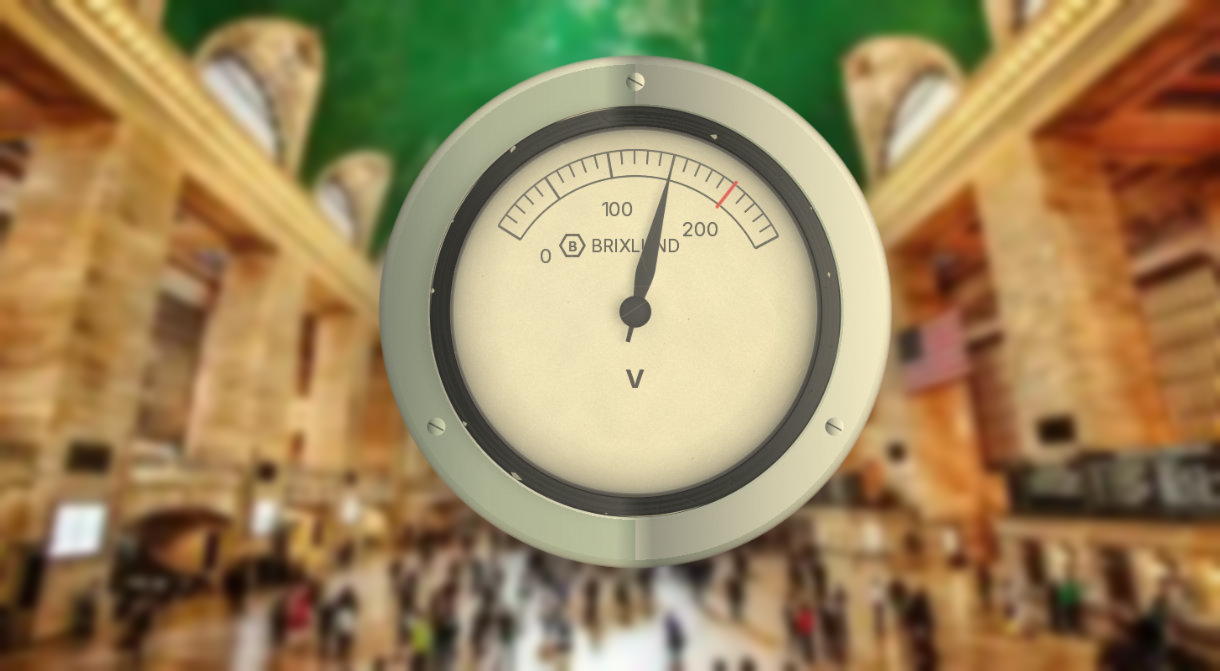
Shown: 150 V
